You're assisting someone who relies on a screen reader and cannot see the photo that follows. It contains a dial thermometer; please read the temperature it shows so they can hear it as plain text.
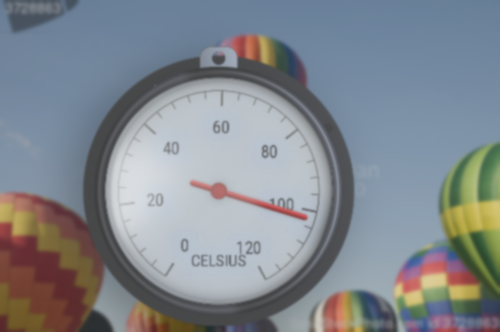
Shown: 102 °C
